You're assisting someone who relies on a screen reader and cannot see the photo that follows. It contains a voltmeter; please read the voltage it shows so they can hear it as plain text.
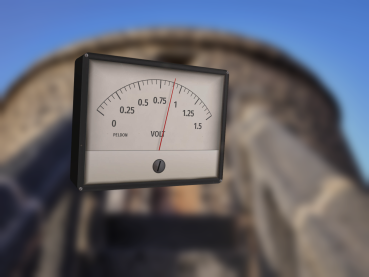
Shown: 0.9 V
